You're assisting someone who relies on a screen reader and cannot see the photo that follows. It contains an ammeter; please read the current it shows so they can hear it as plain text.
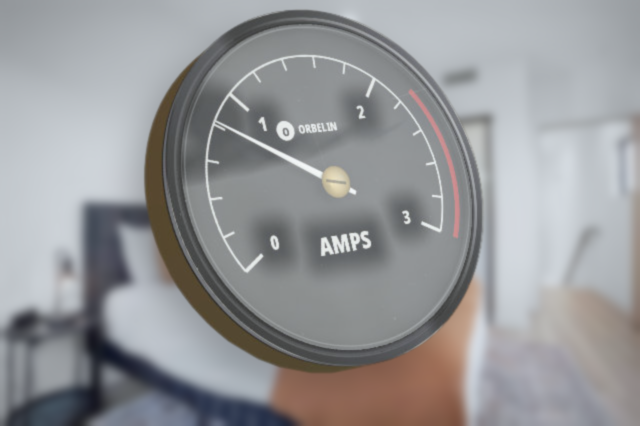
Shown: 0.8 A
